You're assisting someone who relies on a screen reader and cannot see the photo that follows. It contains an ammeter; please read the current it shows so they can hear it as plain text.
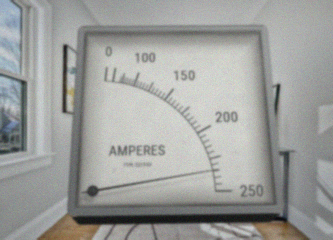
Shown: 235 A
